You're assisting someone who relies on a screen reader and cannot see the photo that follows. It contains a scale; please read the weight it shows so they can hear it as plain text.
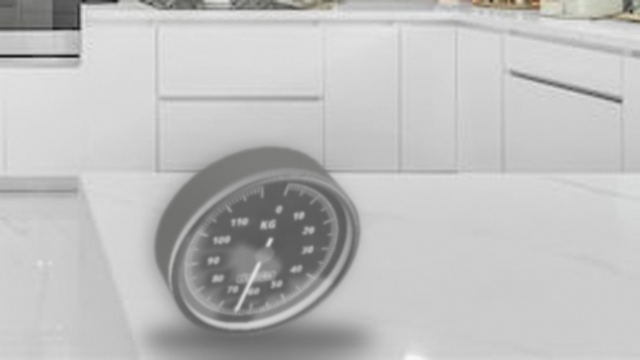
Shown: 65 kg
